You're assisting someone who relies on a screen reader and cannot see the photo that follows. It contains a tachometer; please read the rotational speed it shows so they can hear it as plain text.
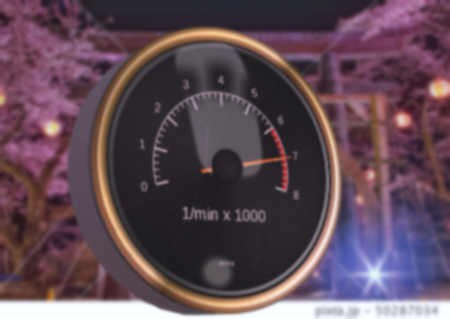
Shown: 7000 rpm
